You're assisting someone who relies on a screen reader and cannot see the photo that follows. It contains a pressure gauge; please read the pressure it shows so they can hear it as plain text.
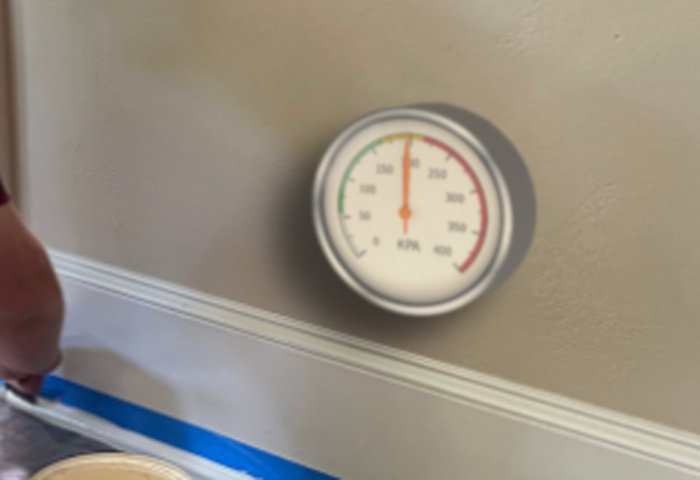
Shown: 200 kPa
